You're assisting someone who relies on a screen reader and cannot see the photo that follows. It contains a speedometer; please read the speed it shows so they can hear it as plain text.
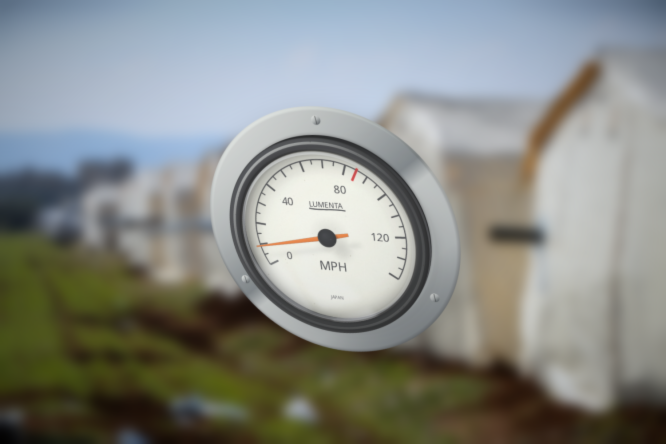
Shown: 10 mph
